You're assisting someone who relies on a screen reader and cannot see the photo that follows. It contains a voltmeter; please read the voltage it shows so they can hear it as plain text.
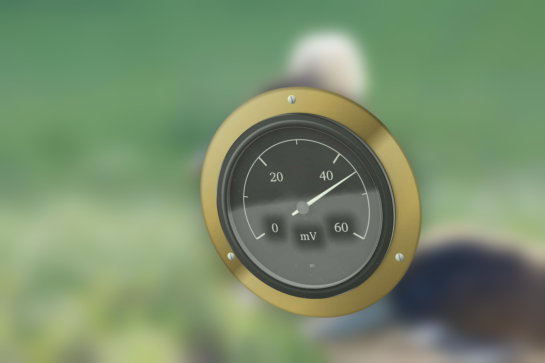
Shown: 45 mV
